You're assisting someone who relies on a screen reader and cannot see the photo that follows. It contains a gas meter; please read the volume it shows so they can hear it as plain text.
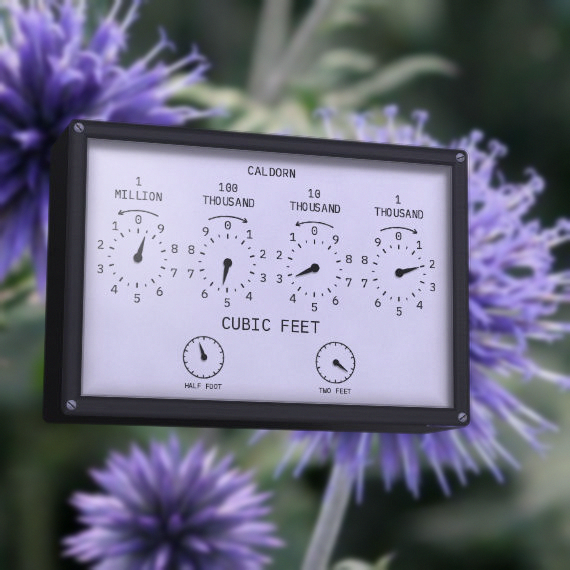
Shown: 953200 ft³
